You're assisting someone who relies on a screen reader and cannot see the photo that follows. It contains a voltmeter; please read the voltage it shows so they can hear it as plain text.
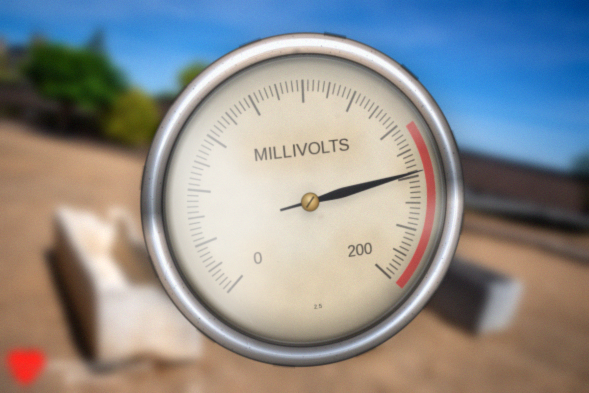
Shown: 158 mV
